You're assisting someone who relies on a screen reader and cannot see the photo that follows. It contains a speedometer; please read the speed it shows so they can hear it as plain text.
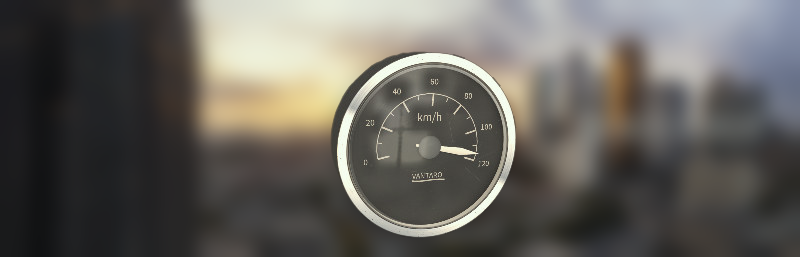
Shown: 115 km/h
